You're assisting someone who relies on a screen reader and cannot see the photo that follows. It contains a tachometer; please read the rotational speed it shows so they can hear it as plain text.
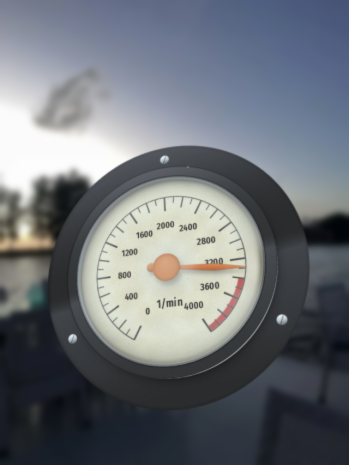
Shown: 3300 rpm
